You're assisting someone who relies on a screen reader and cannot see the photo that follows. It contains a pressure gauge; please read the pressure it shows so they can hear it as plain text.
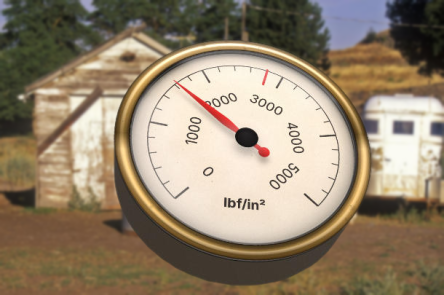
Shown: 1600 psi
